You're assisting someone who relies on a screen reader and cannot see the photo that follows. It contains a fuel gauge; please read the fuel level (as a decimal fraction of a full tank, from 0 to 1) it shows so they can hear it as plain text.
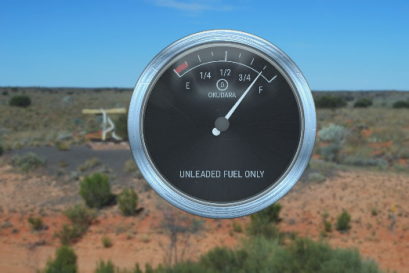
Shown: 0.875
